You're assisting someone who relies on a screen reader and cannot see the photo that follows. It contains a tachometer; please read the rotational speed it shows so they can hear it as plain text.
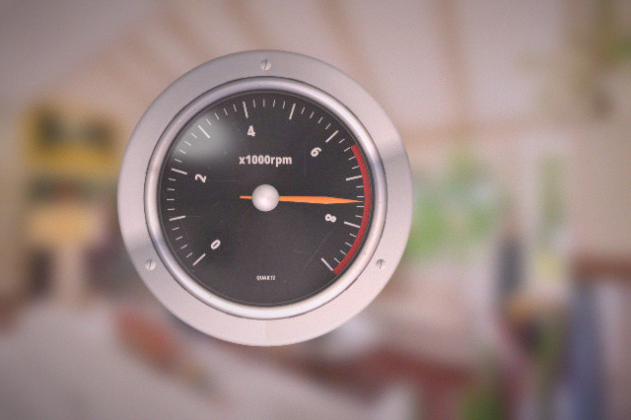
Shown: 7500 rpm
